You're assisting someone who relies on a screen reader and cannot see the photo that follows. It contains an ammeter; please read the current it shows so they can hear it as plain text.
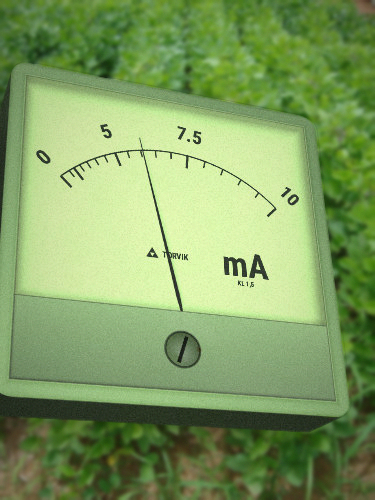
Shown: 6 mA
